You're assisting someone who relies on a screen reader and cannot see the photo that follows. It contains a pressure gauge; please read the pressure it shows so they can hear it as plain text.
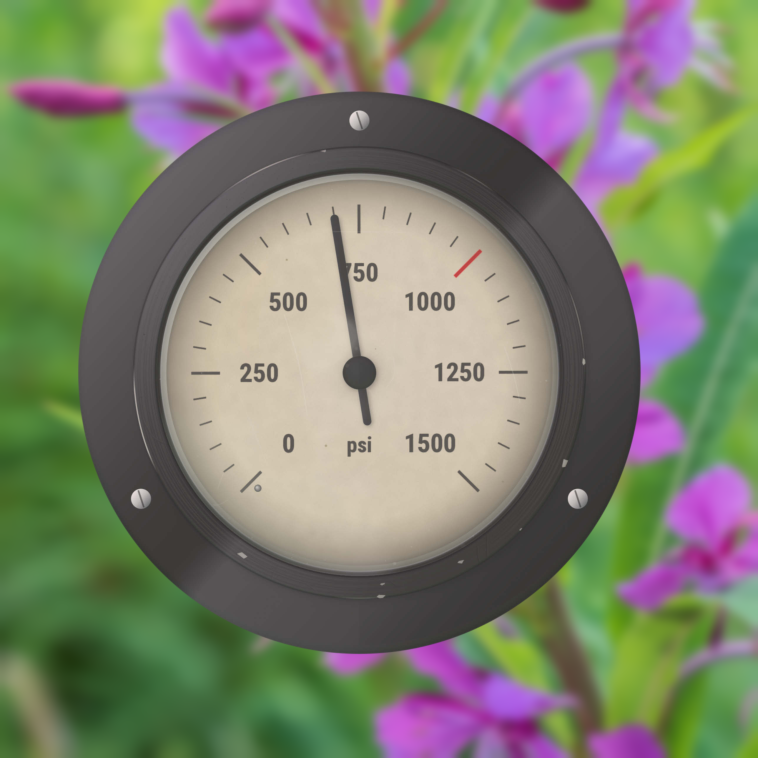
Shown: 700 psi
